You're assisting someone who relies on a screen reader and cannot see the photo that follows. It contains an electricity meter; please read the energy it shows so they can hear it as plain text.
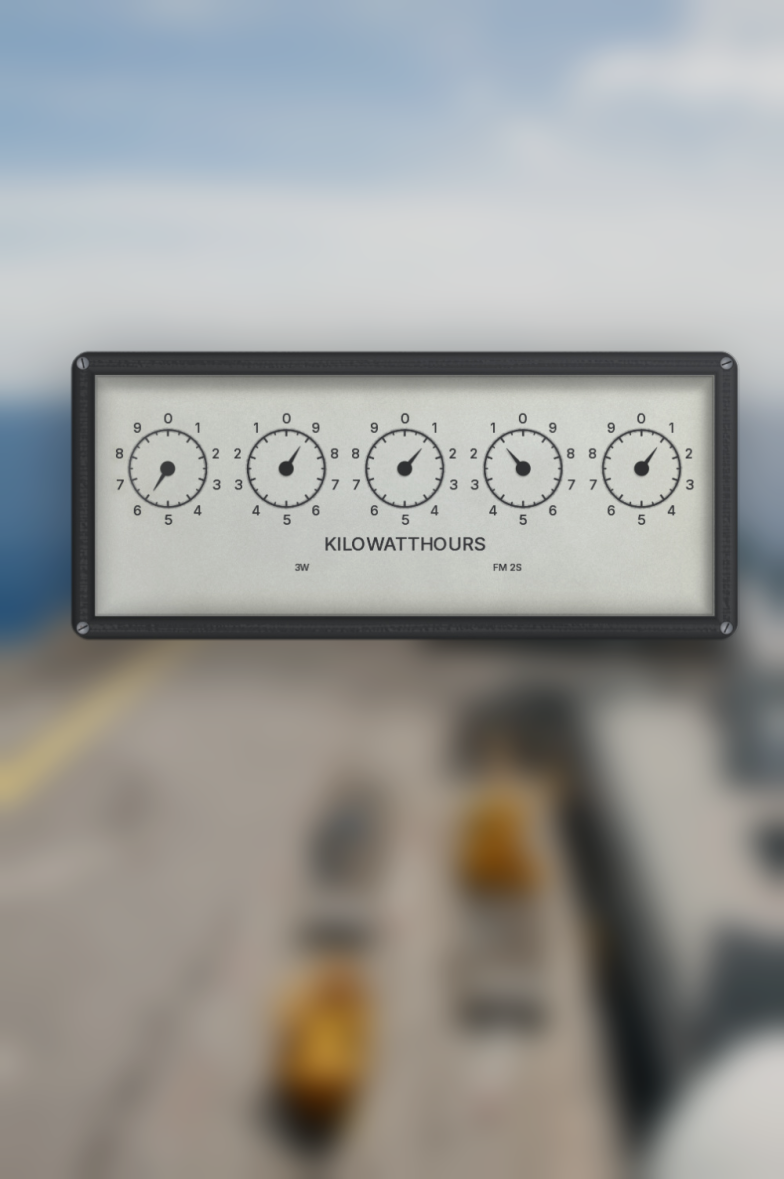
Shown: 59111 kWh
